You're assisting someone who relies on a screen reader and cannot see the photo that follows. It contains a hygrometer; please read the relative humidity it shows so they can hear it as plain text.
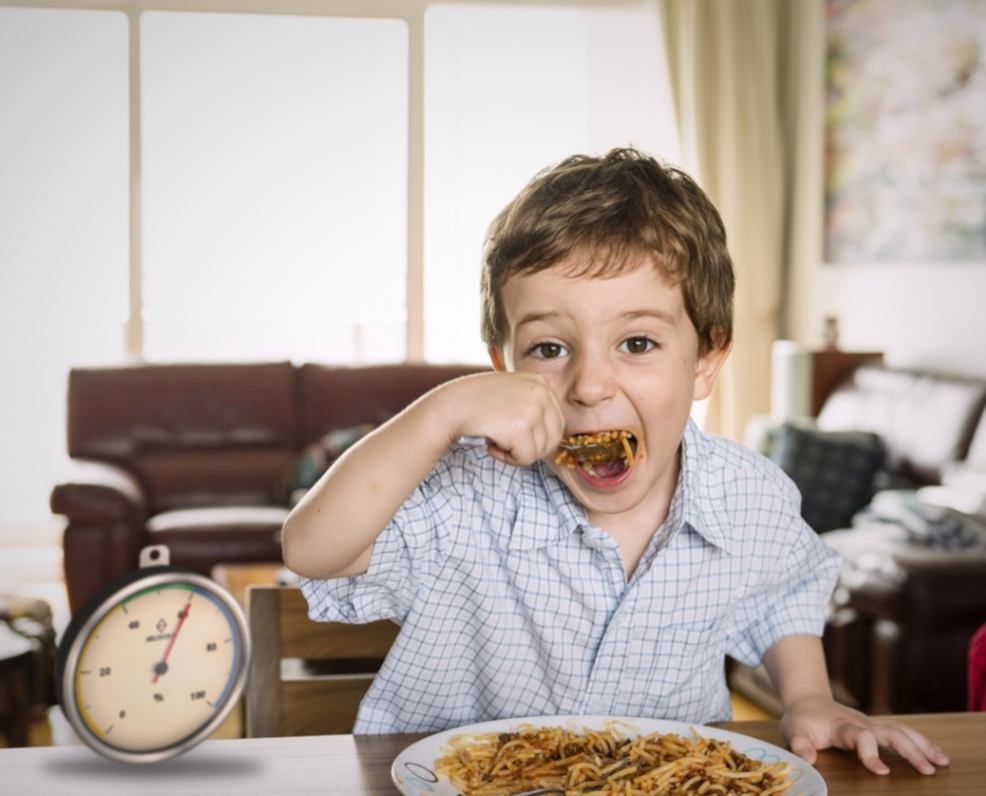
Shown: 60 %
